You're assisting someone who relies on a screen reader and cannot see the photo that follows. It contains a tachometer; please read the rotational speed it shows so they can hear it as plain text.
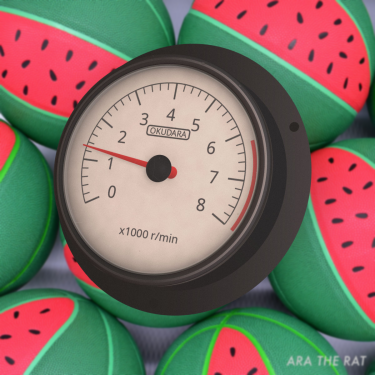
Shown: 1300 rpm
